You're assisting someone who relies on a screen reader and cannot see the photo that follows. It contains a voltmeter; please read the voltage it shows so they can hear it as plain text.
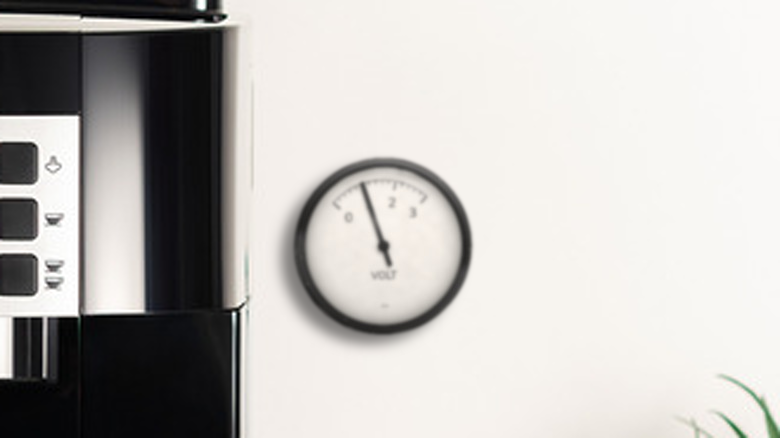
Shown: 1 V
